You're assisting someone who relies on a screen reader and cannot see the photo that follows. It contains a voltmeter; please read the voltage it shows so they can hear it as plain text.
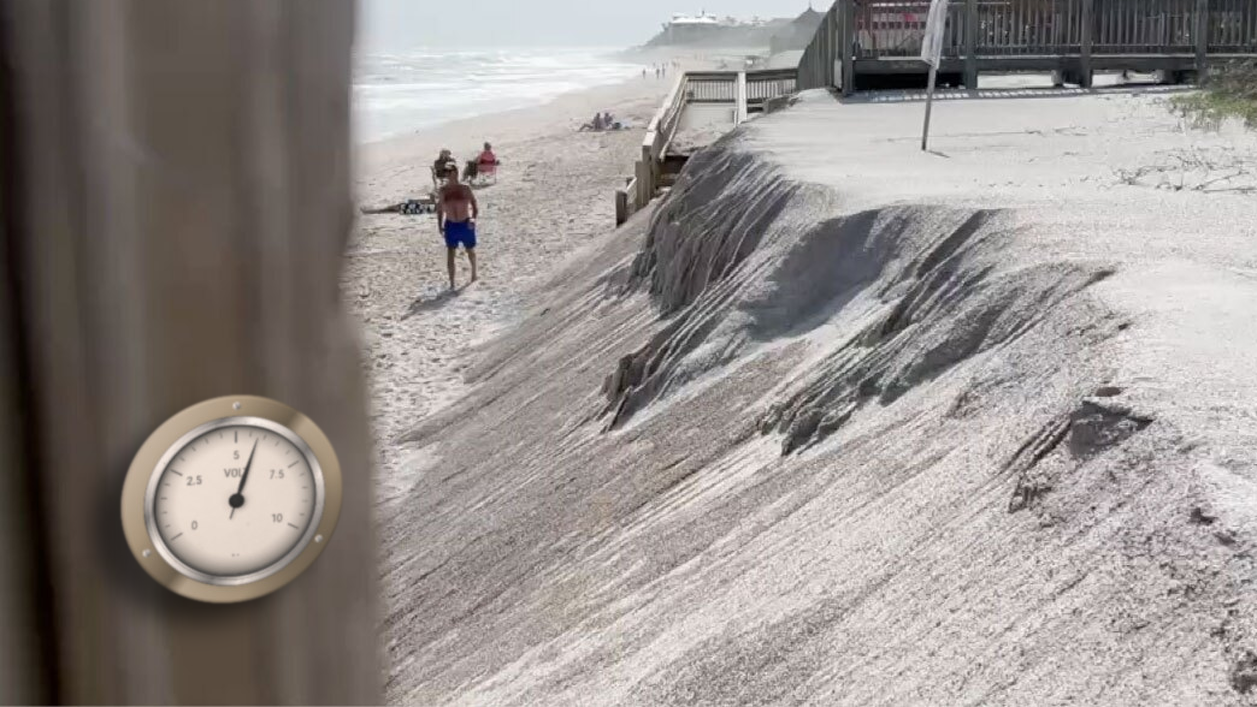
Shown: 5.75 V
